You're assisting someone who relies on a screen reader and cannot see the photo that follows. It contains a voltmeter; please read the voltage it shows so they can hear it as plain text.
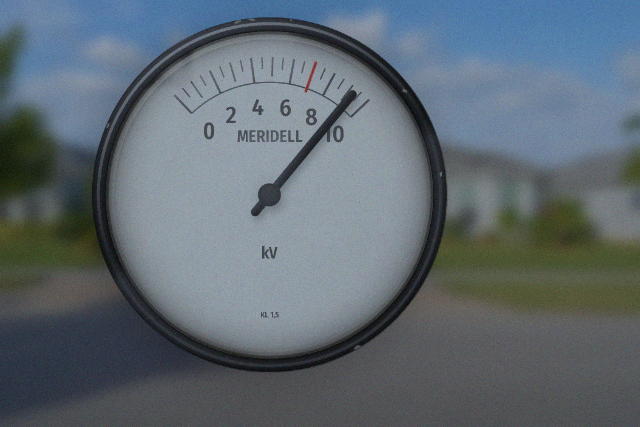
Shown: 9.25 kV
